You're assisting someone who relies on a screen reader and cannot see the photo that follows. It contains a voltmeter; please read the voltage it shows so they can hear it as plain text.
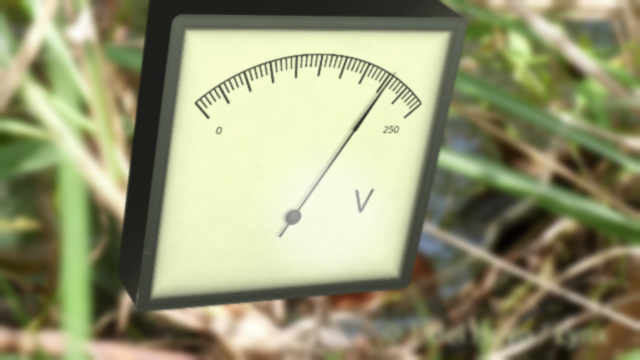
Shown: 200 V
